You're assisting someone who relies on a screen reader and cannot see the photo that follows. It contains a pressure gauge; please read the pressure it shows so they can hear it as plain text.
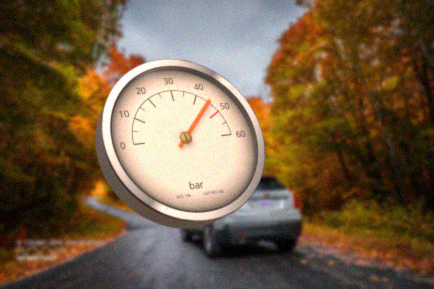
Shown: 45 bar
